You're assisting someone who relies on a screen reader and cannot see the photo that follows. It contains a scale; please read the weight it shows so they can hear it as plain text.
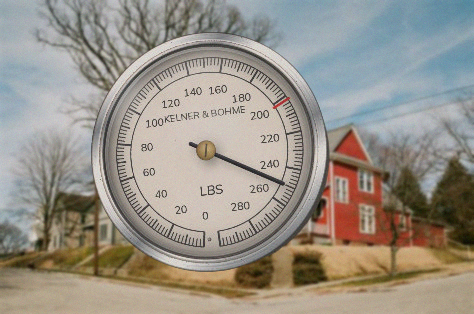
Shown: 250 lb
